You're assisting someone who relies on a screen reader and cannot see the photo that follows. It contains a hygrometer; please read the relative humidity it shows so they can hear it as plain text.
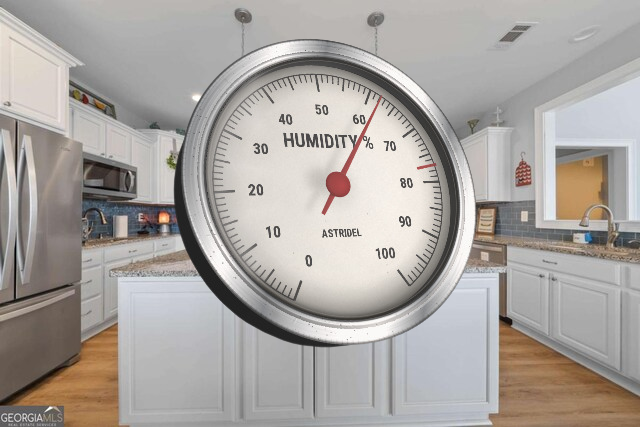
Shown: 62 %
